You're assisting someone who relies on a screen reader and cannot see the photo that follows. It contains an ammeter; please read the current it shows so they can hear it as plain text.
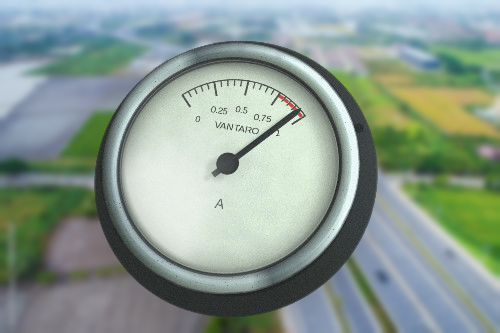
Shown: 0.95 A
